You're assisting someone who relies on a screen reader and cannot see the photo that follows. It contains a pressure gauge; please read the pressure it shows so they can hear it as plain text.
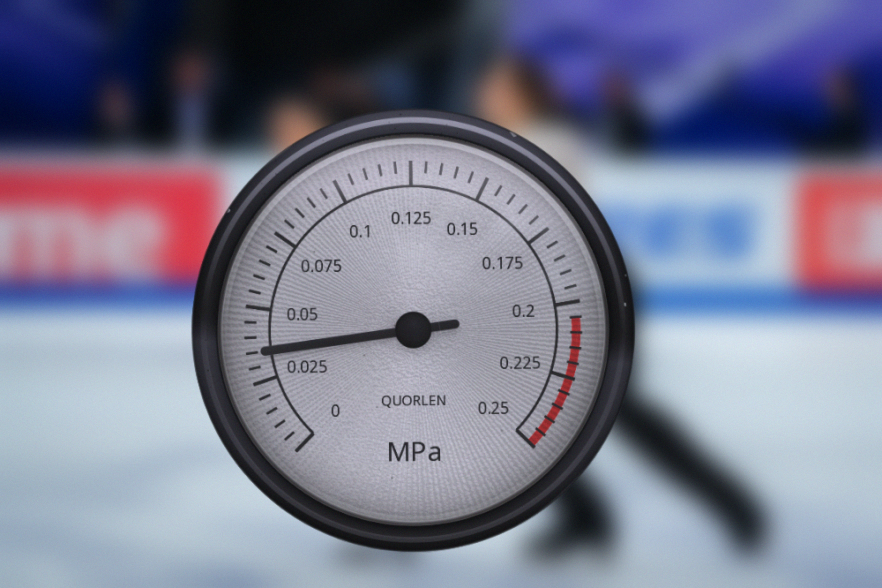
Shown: 0.035 MPa
